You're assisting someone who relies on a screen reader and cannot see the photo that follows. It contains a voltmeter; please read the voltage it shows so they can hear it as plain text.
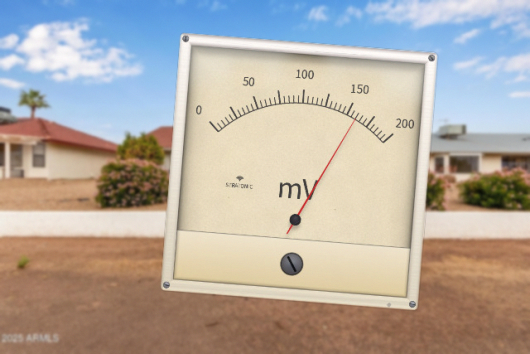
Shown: 160 mV
